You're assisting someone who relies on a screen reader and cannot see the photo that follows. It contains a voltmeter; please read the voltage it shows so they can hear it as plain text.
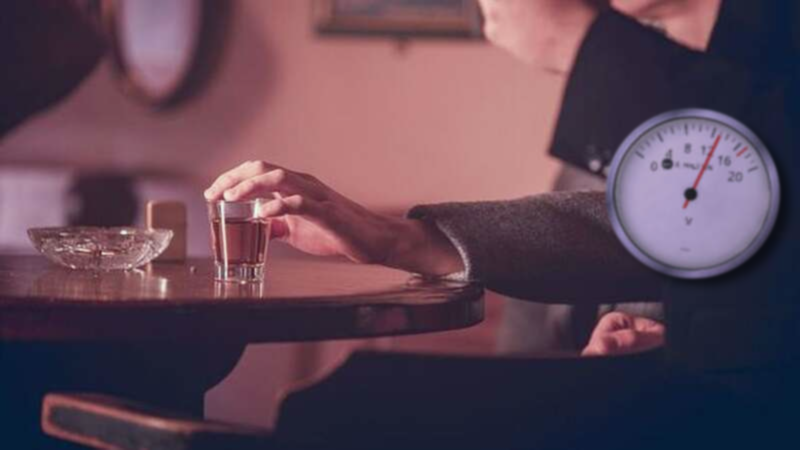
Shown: 13 V
